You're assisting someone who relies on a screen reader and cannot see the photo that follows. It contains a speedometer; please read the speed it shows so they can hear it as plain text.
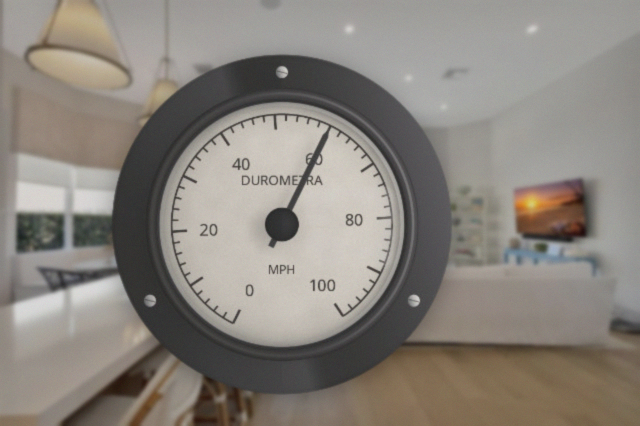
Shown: 60 mph
